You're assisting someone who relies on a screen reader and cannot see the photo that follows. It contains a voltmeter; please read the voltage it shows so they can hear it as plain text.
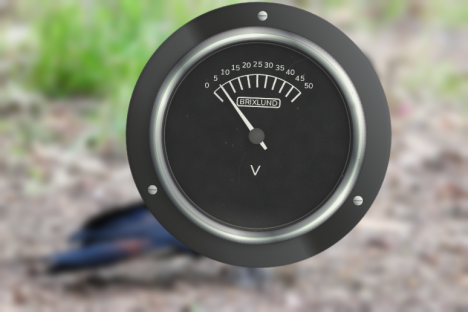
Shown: 5 V
